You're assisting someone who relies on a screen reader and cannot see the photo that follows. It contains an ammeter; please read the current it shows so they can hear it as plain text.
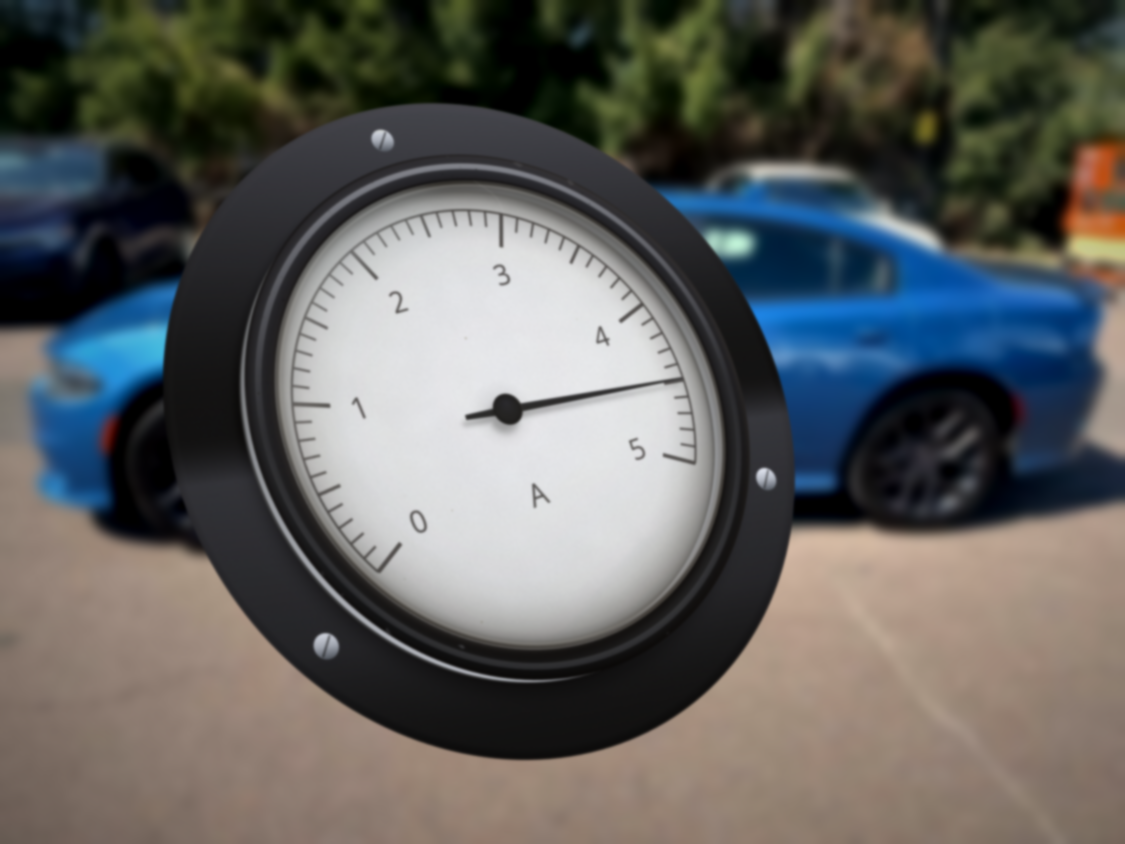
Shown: 4.5 A
